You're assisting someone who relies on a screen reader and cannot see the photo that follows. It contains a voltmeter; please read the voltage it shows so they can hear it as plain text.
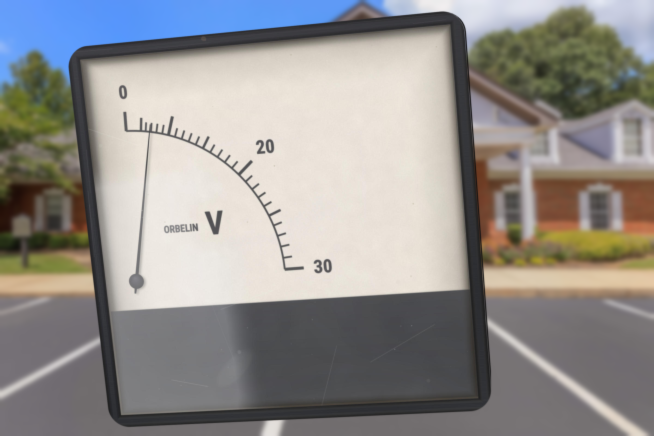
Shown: 7 V
